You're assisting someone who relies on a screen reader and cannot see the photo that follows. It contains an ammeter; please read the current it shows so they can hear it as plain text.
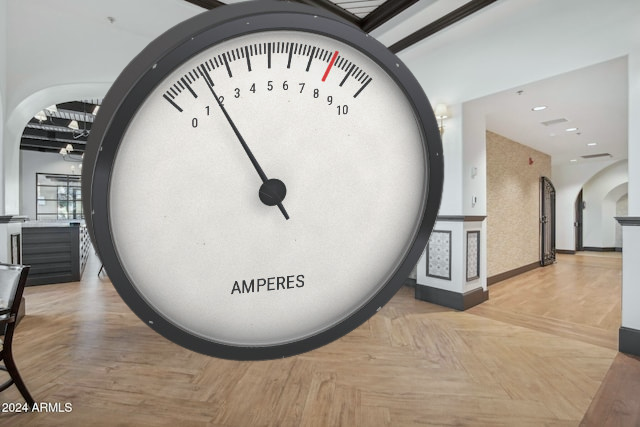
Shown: 1.8 A
